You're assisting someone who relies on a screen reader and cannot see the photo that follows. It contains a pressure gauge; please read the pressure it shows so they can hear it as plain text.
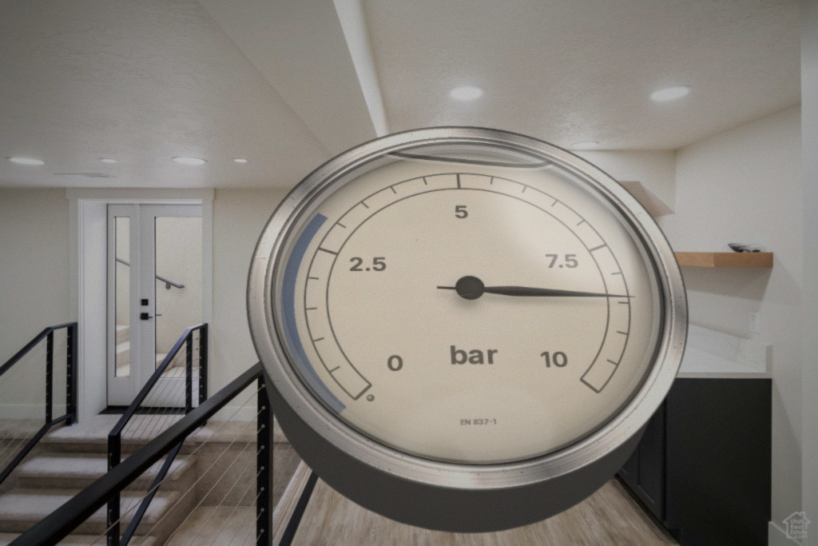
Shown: 8.5 bar
